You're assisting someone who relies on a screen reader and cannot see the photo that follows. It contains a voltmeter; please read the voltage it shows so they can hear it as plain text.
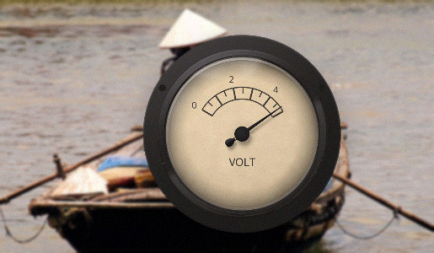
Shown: 4.75 V
